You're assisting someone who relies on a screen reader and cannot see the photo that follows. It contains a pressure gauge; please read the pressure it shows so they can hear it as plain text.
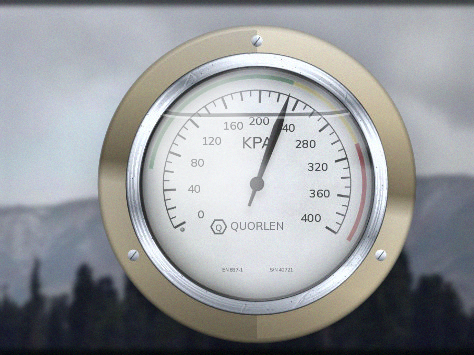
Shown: 230 kPa
